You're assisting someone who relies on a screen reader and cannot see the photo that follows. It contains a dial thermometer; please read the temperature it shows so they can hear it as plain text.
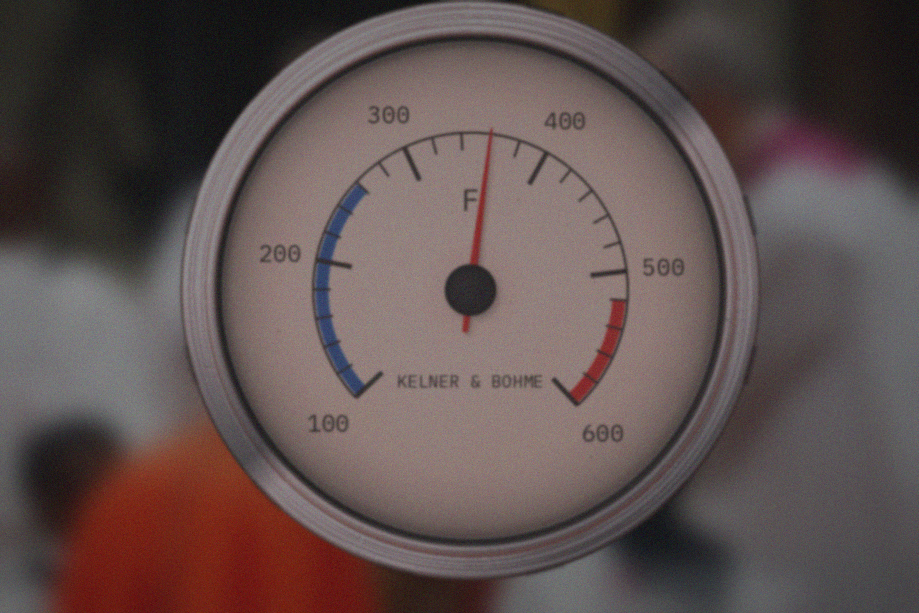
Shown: 360 °F
